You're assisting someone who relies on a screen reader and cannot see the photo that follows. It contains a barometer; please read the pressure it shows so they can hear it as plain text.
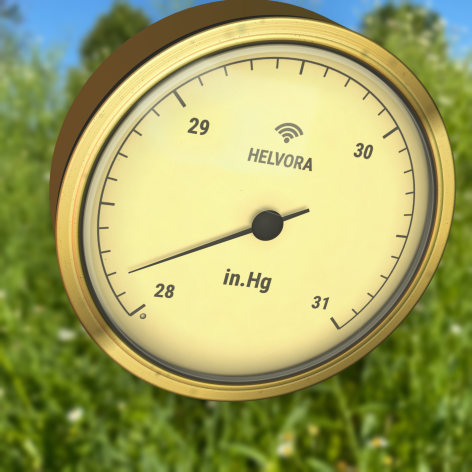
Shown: 28.2 inHg
